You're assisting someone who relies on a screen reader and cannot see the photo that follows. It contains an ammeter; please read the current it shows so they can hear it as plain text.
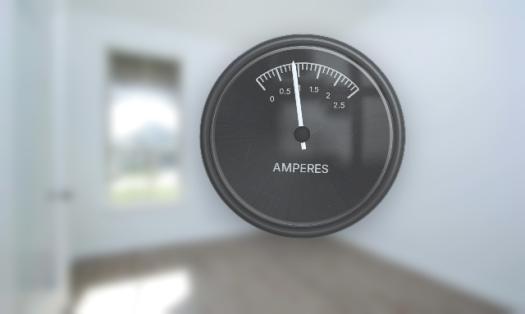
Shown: 0.9 A
